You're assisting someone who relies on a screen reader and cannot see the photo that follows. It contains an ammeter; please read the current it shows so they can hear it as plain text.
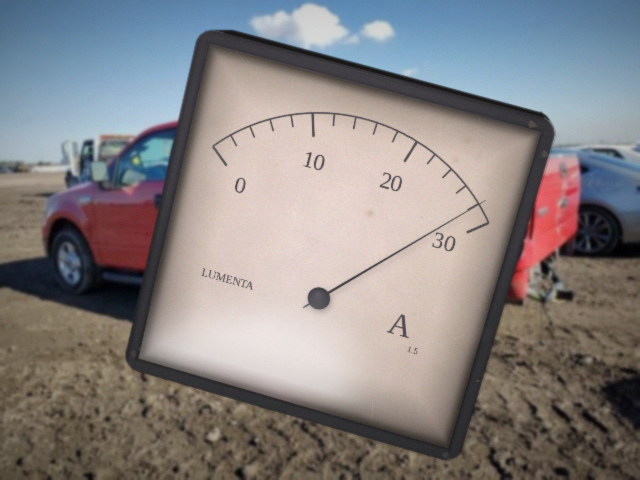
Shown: 28 A
